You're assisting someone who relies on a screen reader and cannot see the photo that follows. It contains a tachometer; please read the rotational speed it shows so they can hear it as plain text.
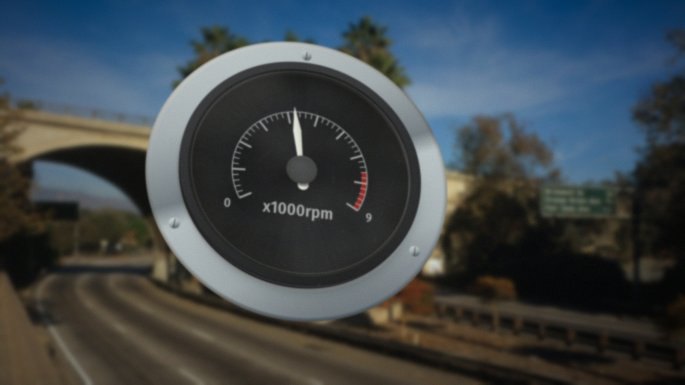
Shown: 4200 rpm
